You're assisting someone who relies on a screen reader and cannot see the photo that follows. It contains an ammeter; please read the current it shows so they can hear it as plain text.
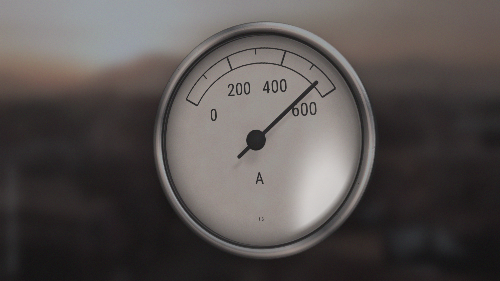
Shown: 550 A
